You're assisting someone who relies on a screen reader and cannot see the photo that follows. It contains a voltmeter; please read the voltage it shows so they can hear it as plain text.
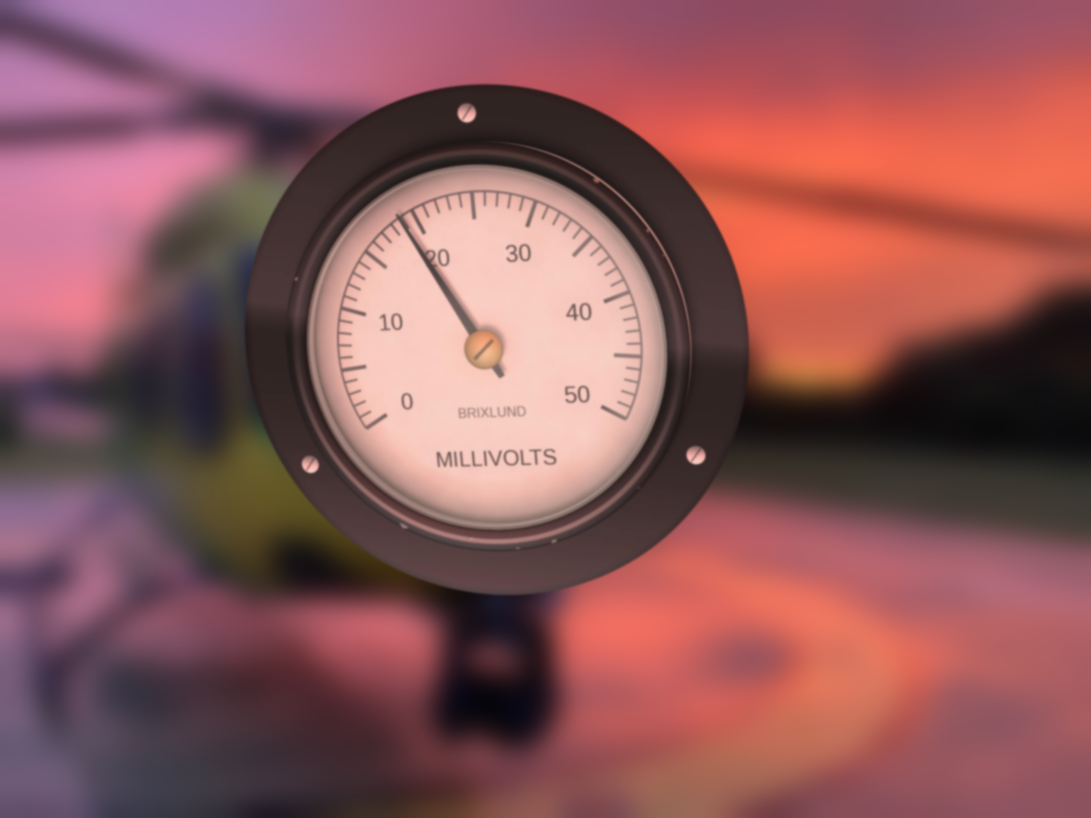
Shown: 19 mV
